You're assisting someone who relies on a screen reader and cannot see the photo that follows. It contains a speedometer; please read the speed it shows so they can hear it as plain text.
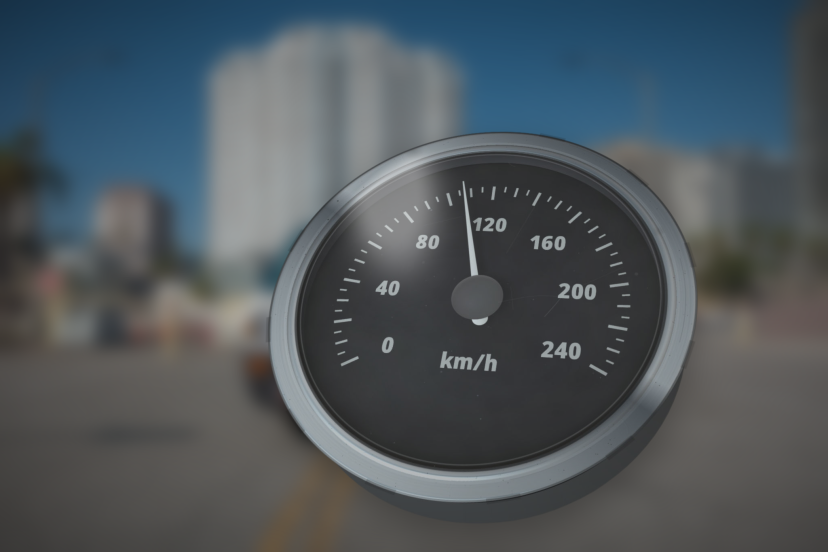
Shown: 107.5 km/h
